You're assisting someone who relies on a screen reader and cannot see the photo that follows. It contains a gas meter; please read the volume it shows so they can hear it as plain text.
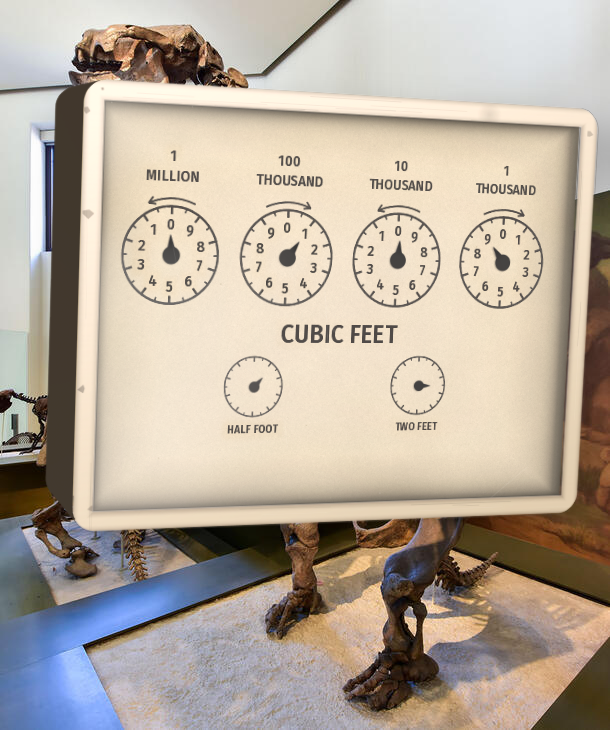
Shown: 9900 ft³
